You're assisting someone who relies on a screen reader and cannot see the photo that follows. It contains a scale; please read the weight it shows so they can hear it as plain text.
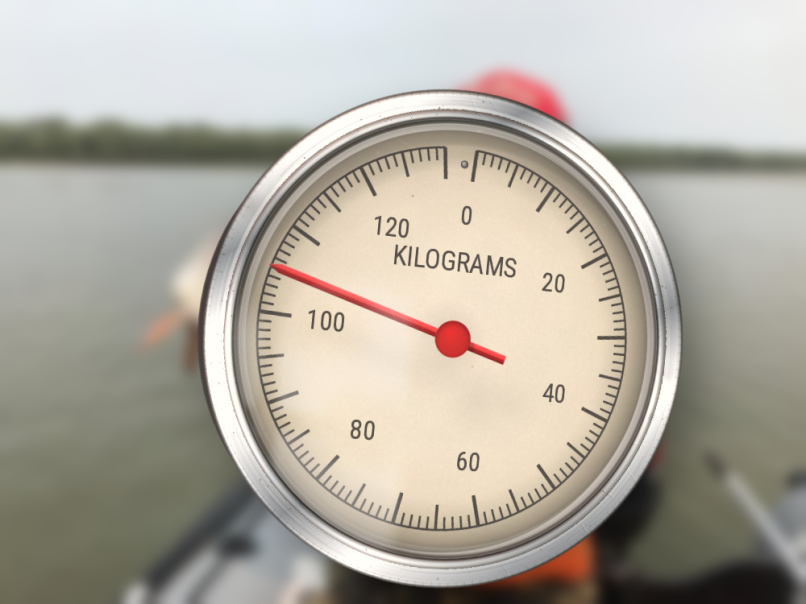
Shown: 105 kg
